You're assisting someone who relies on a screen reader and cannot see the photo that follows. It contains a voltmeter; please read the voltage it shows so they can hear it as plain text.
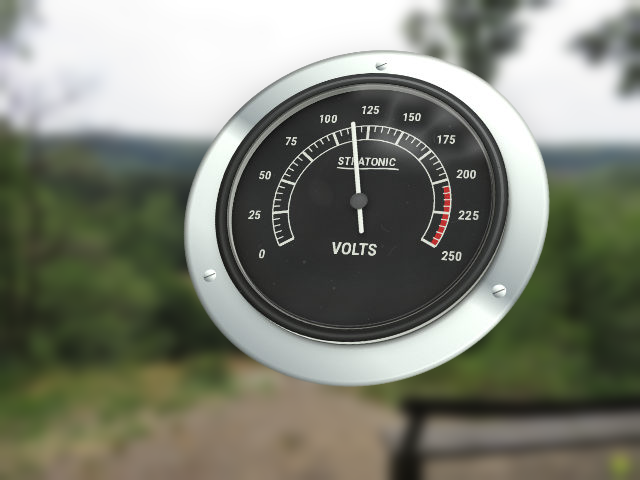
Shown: 115 V
